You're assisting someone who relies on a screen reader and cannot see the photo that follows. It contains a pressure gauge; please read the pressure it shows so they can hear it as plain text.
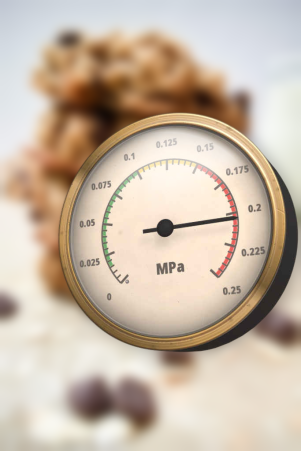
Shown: 0.205 MPa
